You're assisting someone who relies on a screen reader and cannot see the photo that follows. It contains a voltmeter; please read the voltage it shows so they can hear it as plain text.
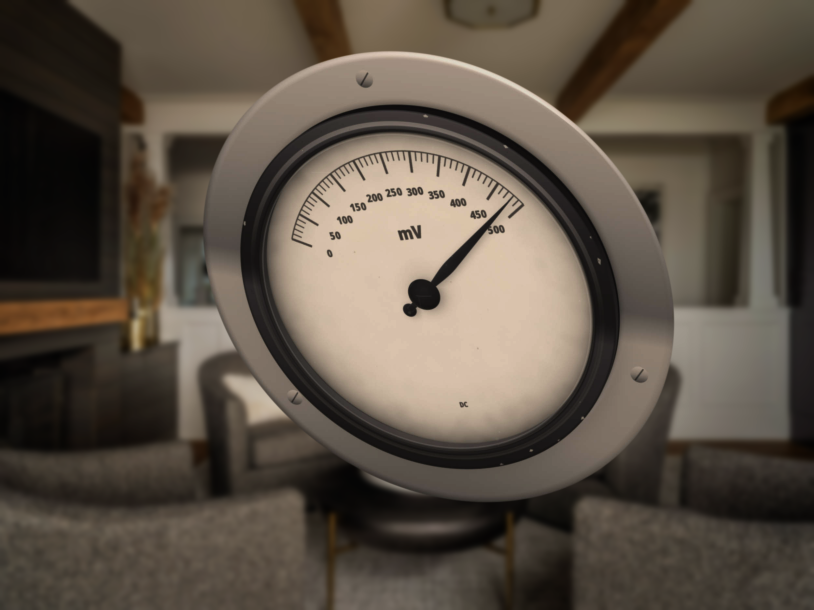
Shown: 480 mV
